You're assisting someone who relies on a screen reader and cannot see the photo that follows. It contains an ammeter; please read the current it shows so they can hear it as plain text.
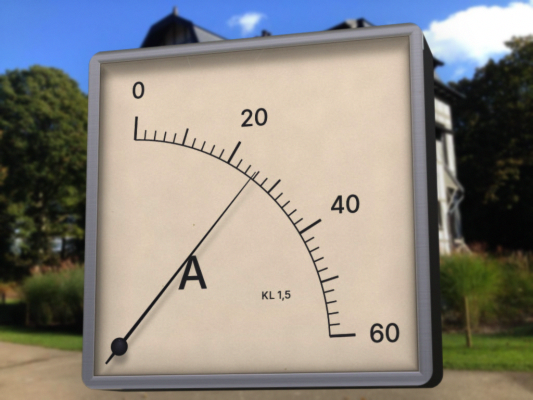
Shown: 26 A
